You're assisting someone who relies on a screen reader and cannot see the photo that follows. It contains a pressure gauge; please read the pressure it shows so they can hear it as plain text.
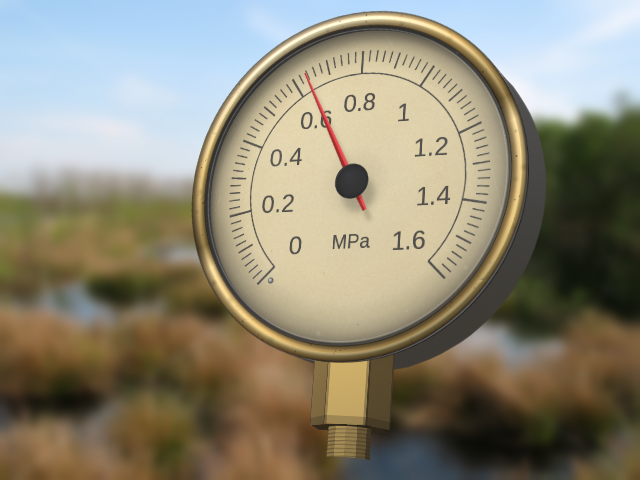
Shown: 0.64 MPa
